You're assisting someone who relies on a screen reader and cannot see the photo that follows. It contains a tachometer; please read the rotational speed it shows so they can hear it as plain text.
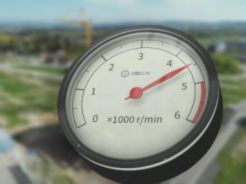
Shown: 4500 rpm
